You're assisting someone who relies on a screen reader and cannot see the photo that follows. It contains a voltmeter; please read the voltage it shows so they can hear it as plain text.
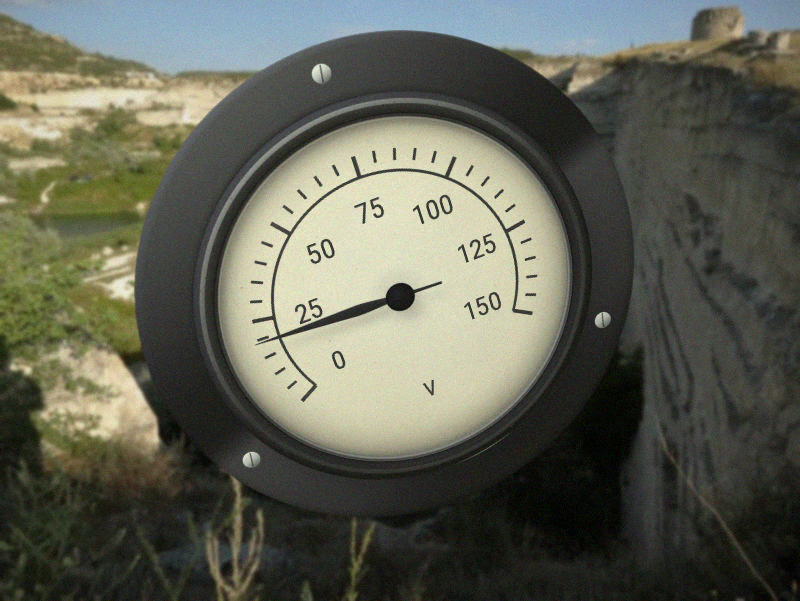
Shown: 20 V
